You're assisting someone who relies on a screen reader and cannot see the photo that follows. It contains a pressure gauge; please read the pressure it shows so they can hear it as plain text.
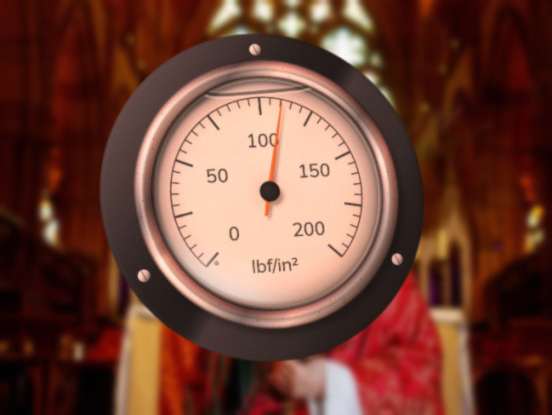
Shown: 110 psi
